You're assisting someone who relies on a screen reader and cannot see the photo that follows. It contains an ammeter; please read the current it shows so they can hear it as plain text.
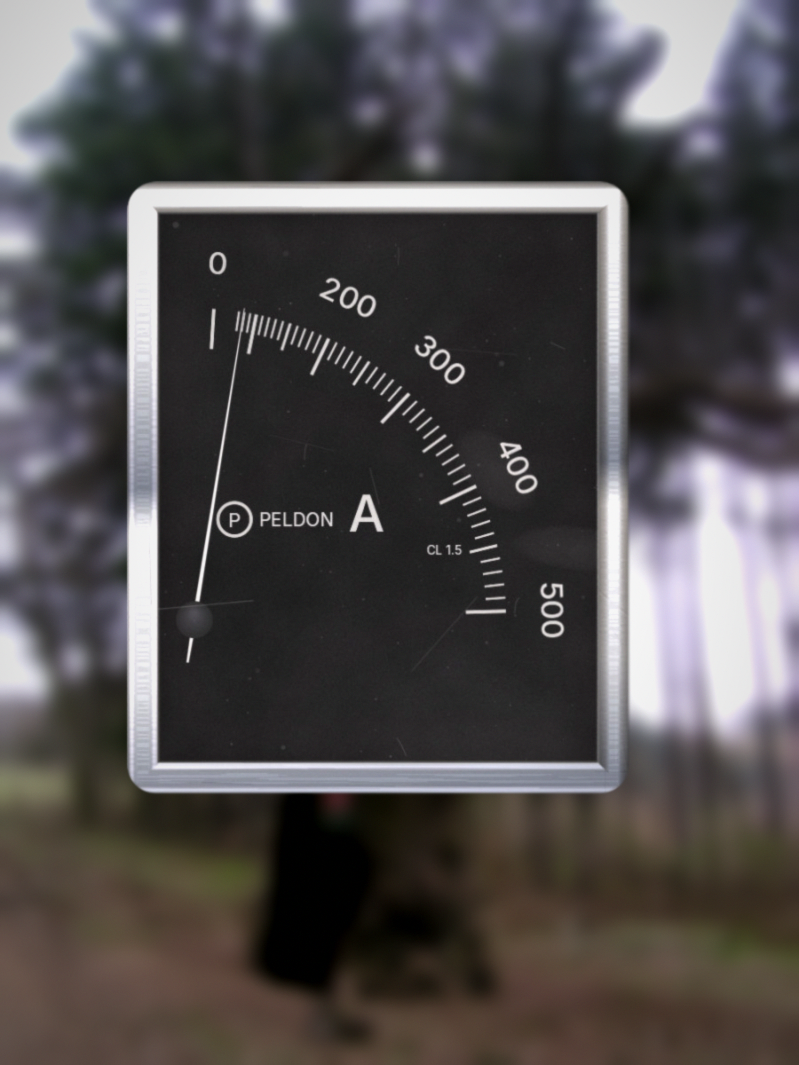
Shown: 80 A
